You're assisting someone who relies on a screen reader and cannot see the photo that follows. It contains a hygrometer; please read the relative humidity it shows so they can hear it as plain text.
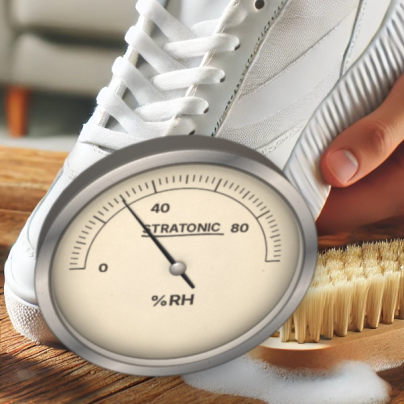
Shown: 30 %
